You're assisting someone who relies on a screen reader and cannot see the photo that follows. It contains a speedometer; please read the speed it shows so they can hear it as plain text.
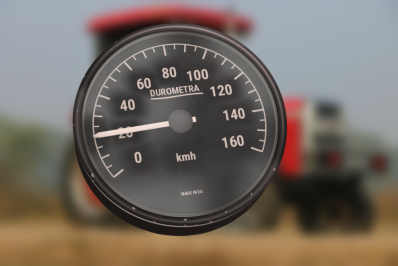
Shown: 20 km/h
